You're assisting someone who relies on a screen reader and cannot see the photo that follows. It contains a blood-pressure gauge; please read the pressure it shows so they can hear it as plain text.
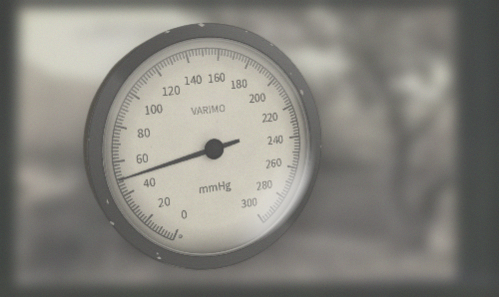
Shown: 50 mmHg
